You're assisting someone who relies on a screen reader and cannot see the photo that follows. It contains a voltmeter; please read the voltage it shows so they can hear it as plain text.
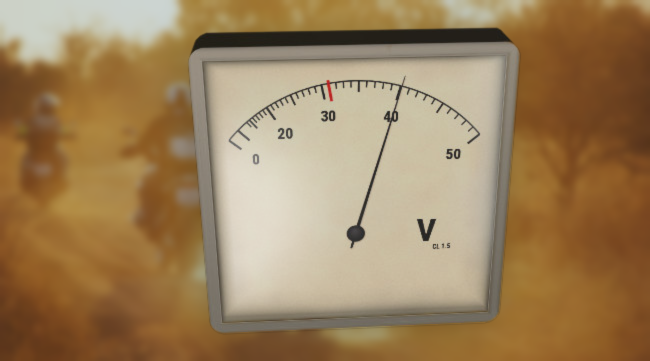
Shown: 40 V
